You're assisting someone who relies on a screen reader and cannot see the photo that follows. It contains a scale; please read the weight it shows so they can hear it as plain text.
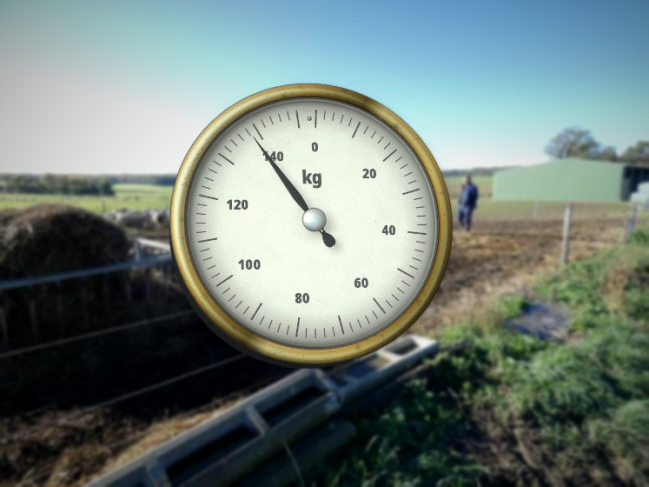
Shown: 138 kg
